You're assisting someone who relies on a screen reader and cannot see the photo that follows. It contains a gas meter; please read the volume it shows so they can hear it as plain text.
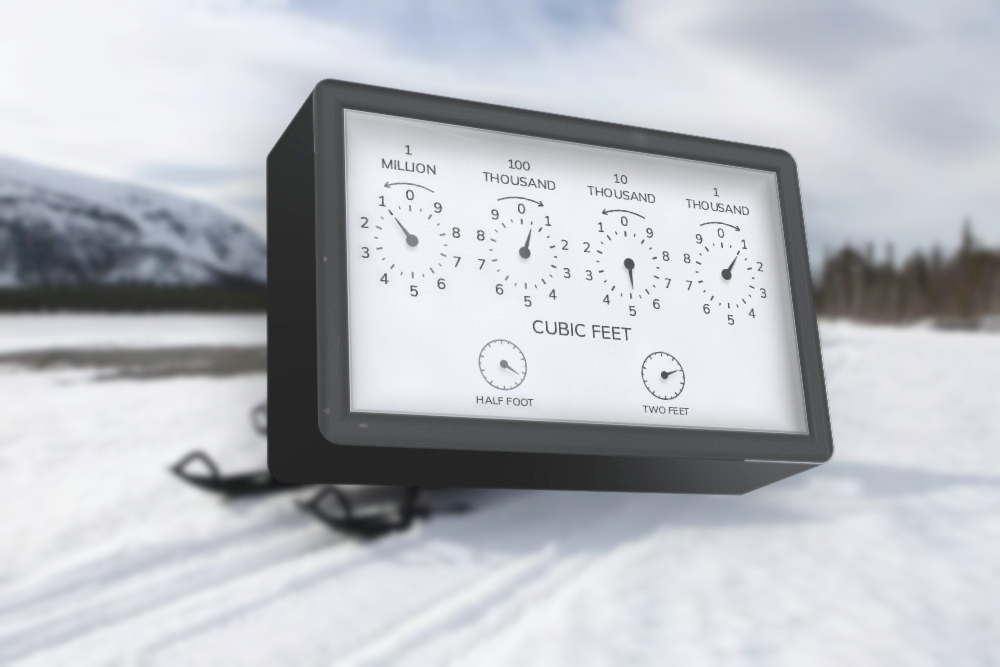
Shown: 105100 ft³
